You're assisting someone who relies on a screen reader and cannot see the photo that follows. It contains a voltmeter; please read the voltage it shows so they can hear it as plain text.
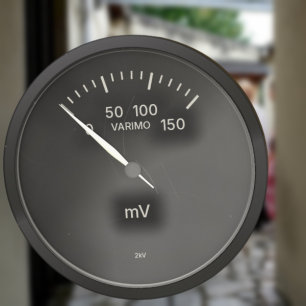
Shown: 0 mV
